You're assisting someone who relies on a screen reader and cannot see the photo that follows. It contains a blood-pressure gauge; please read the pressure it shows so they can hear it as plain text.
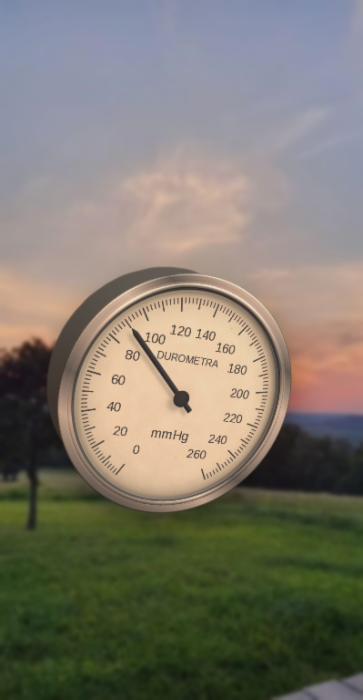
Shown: 90 mmHg
